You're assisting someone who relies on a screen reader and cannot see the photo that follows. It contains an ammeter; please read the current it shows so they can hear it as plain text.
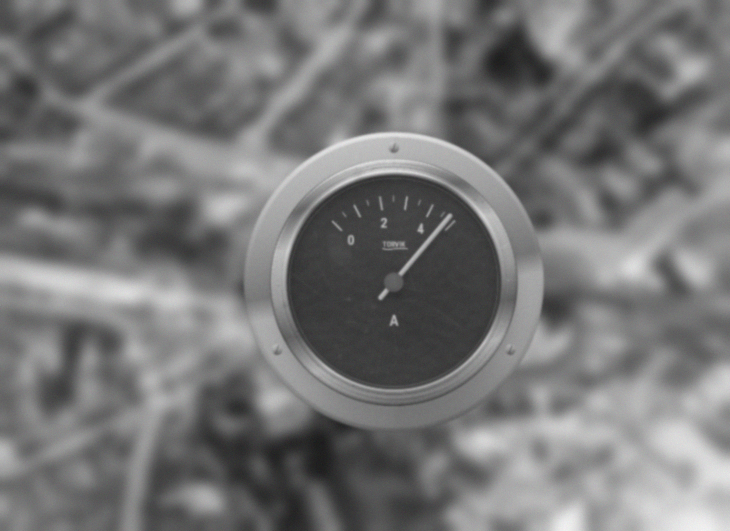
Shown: 4.75 A
